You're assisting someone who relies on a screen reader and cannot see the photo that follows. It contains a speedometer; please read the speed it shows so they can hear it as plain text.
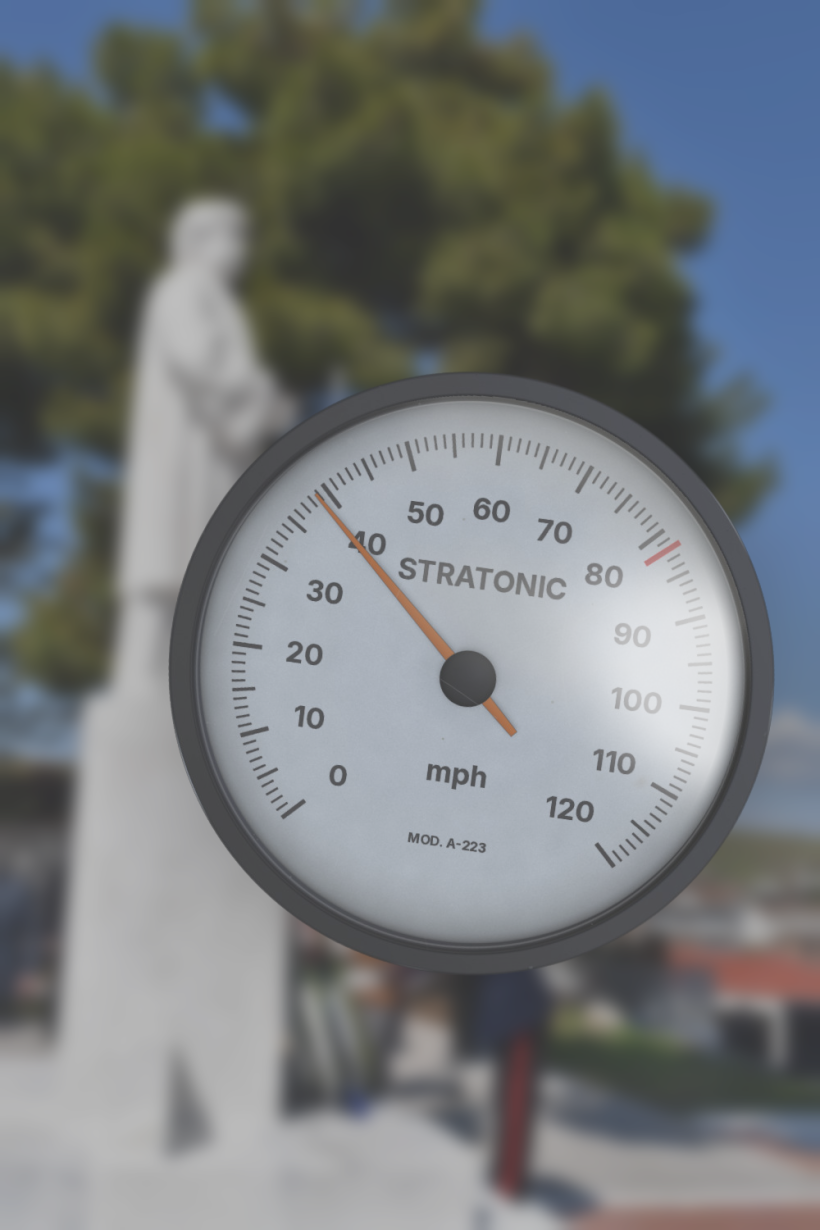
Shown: 39 mph
